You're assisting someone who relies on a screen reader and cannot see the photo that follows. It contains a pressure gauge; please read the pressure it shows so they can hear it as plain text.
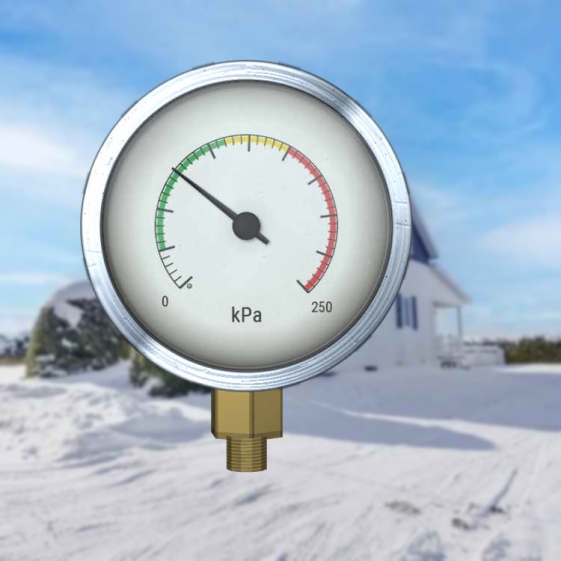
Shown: 75 kPa
